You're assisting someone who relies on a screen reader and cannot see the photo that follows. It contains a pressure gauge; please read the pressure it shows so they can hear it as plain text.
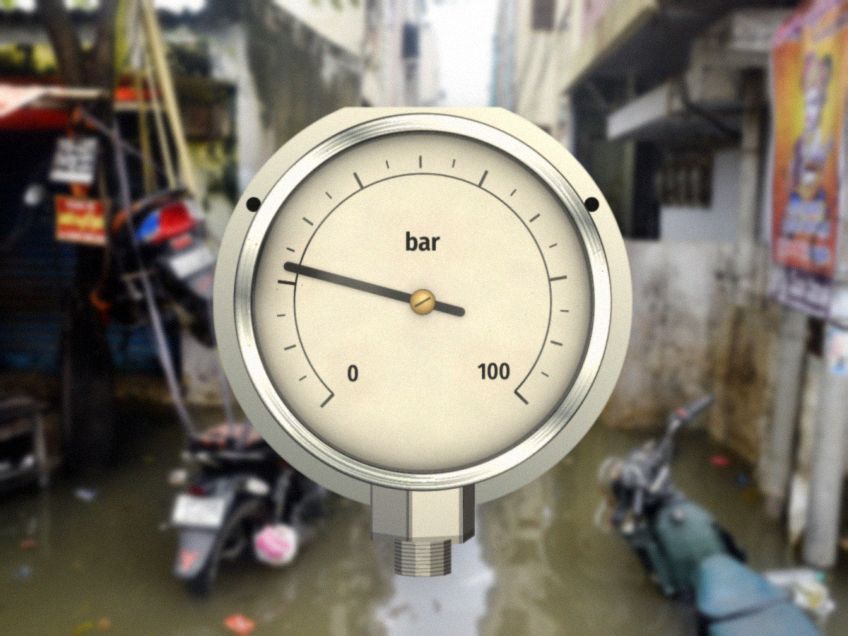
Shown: 22.5 bar
